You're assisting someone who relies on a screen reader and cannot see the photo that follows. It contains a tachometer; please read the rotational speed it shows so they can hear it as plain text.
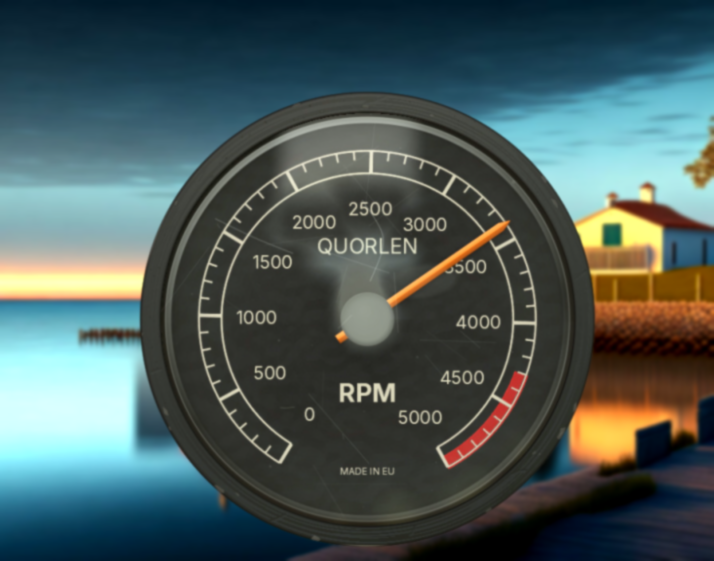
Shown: 3400 rpm
